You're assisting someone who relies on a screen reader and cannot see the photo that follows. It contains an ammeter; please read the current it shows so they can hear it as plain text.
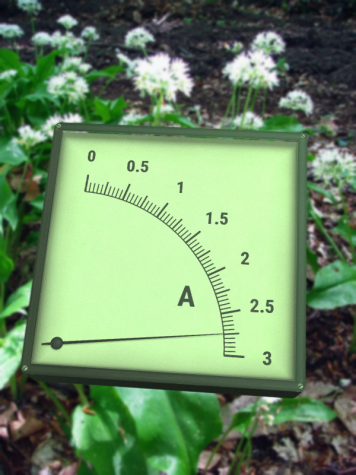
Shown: 2.75 A
